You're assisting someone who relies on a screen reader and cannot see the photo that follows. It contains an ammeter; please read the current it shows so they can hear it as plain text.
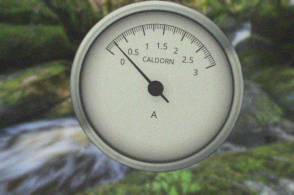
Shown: 0.25 A
